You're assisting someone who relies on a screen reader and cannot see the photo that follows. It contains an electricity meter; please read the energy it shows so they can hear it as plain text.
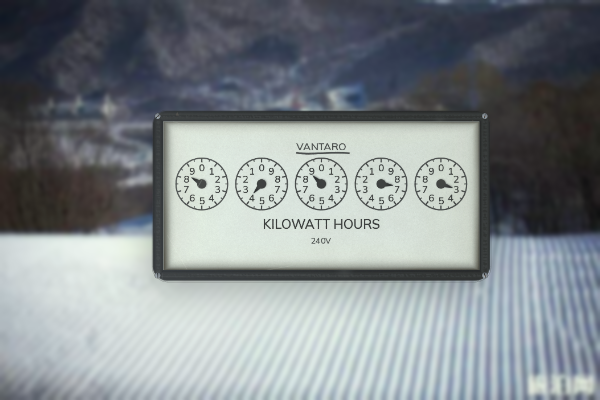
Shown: 83873 kWh
